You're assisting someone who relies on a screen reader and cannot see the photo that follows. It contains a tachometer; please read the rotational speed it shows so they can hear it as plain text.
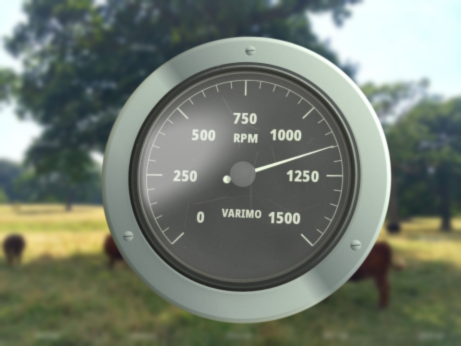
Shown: 1150 rpm
